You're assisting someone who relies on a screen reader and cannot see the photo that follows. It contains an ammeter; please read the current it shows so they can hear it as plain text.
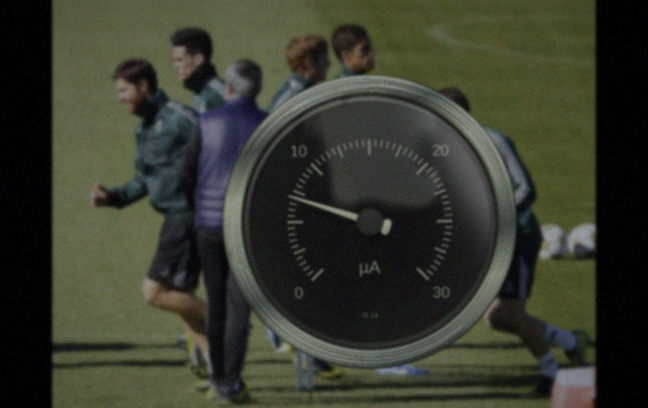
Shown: 7 µA
